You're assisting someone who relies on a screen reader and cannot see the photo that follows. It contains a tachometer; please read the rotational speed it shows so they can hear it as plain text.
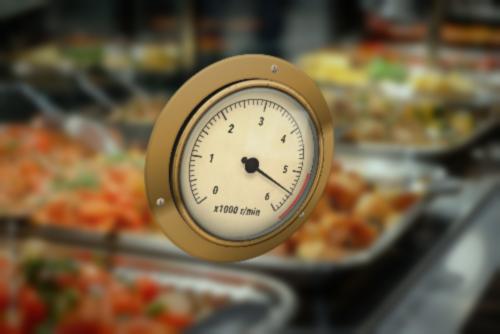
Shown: 5500 rpm
